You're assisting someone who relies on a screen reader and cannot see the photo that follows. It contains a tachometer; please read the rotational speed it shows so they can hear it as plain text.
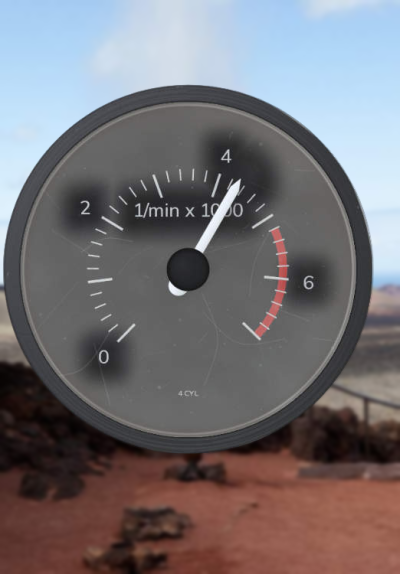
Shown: 4300 rpm
